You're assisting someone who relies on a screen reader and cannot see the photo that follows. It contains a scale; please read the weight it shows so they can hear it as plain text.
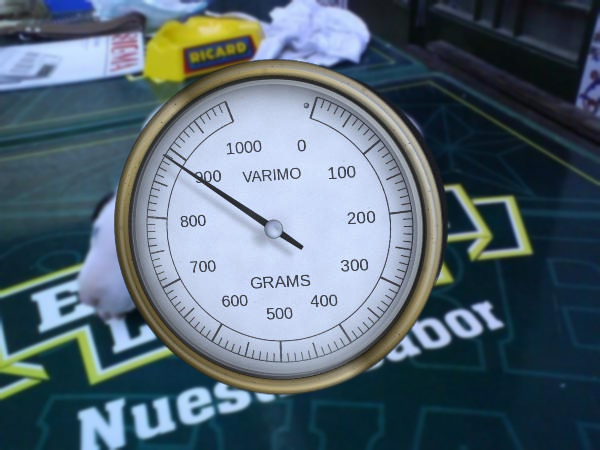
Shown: 890 g
